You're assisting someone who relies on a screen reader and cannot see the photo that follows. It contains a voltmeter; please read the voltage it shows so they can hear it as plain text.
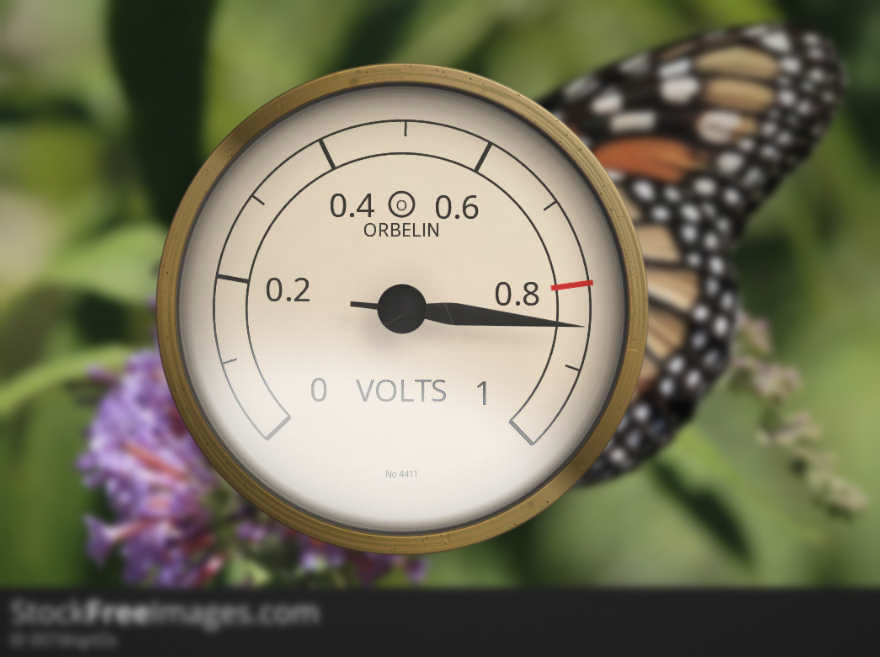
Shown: 0.85 V
